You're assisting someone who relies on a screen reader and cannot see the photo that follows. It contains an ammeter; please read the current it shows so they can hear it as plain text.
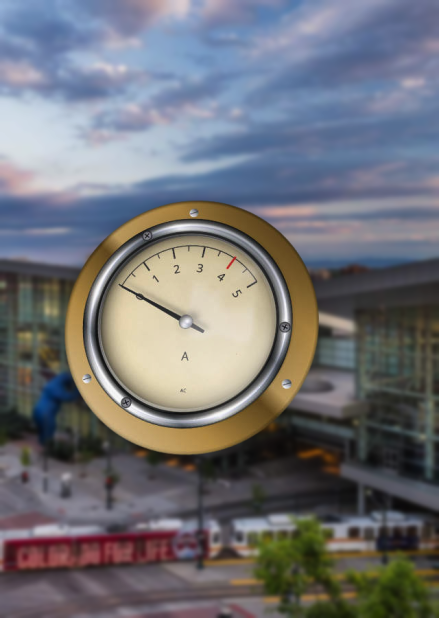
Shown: 0 A
